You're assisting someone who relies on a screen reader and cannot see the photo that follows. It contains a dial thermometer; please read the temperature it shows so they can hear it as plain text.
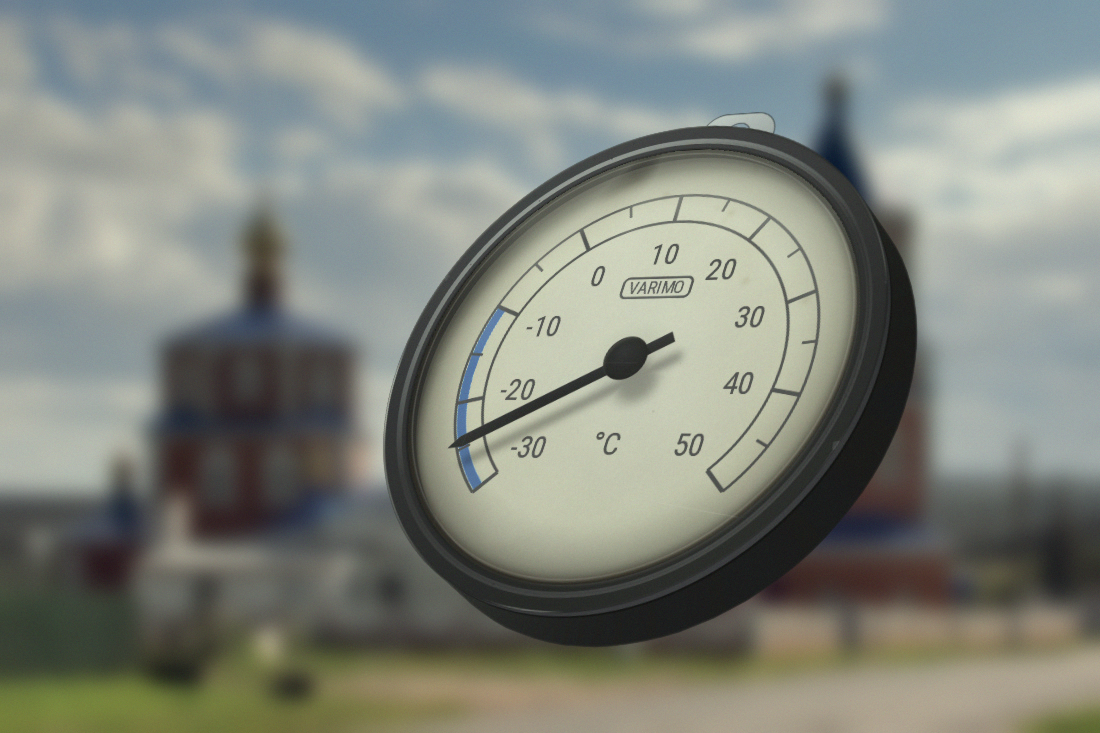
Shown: -25 °C
